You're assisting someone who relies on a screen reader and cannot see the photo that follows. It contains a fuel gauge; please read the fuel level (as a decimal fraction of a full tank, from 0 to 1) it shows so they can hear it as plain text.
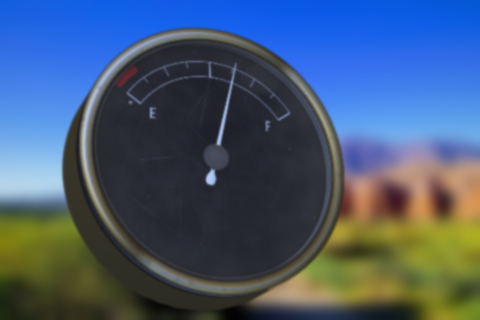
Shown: 0.625
